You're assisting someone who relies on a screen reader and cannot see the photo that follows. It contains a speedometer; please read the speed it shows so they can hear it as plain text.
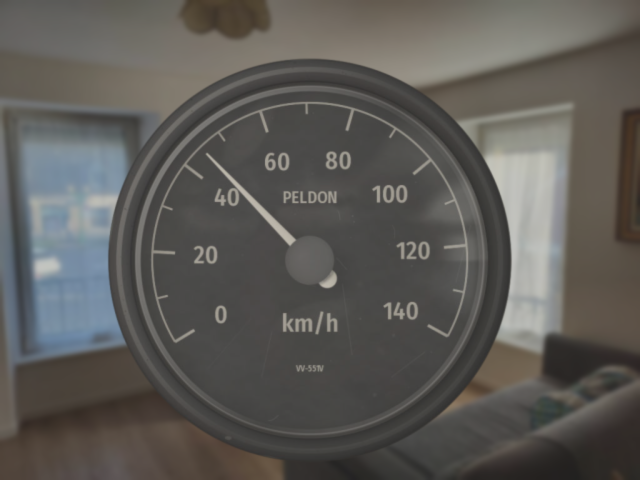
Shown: 45 km/h
